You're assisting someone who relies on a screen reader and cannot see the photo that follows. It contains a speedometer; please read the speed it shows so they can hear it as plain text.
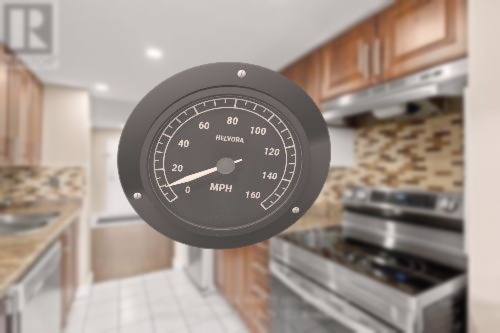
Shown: 10 mph
